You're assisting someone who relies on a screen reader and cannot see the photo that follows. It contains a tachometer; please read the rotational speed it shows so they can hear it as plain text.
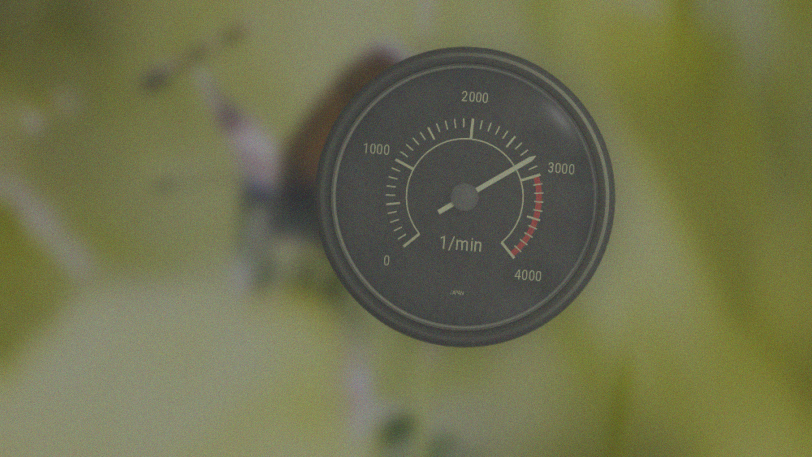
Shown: 2800 rpm
